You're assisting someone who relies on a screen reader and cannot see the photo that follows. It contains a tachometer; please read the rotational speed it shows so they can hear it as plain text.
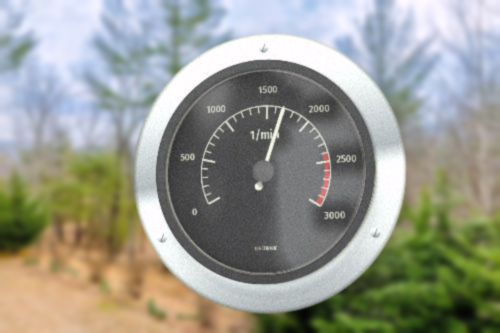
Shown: 1700 rpm
